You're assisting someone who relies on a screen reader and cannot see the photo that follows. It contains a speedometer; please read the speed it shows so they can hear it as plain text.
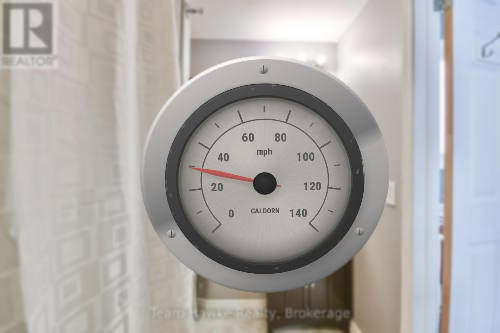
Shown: 30 mph
